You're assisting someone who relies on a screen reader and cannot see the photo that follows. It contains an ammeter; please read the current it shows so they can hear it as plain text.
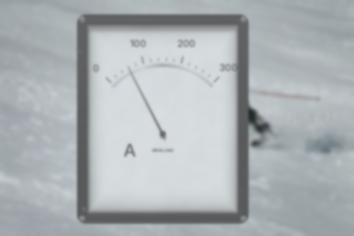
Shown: 60 A
